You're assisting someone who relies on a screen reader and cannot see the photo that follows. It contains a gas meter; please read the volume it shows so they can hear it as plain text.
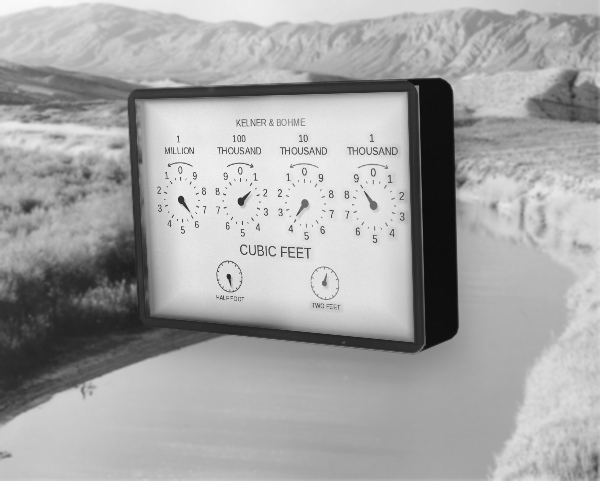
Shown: 613900 ft³
